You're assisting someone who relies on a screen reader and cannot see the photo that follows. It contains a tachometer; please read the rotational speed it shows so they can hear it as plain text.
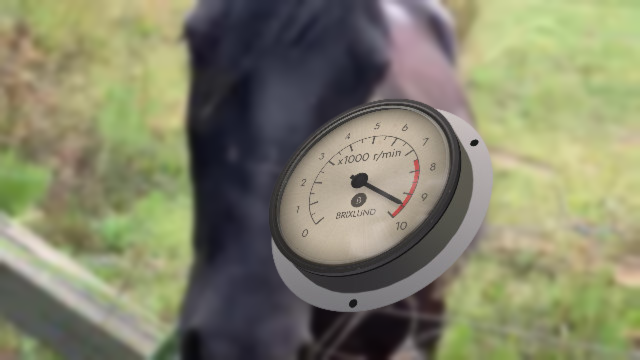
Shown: 9500 rpm
